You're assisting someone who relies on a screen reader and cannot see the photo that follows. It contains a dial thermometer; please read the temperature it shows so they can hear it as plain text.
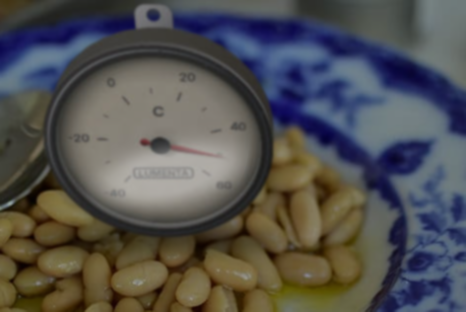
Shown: 50 °C
